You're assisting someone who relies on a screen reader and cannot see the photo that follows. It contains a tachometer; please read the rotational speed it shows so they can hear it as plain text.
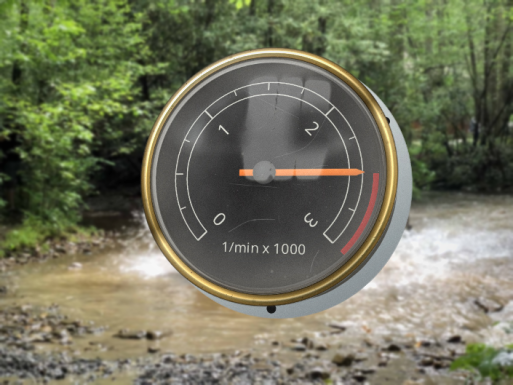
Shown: 2500 rpm
